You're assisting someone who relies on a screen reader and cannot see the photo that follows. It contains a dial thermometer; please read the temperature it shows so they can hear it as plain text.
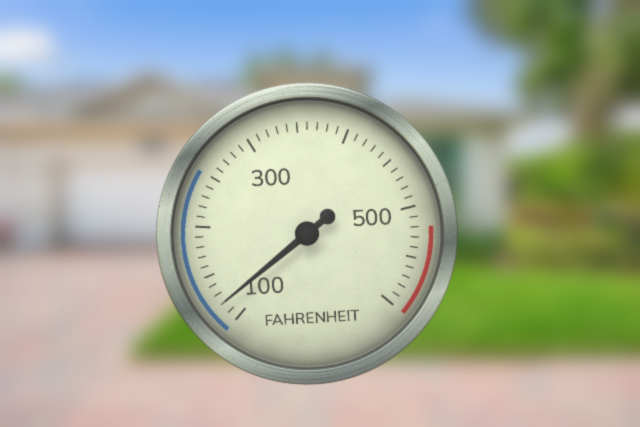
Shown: 120 °F
